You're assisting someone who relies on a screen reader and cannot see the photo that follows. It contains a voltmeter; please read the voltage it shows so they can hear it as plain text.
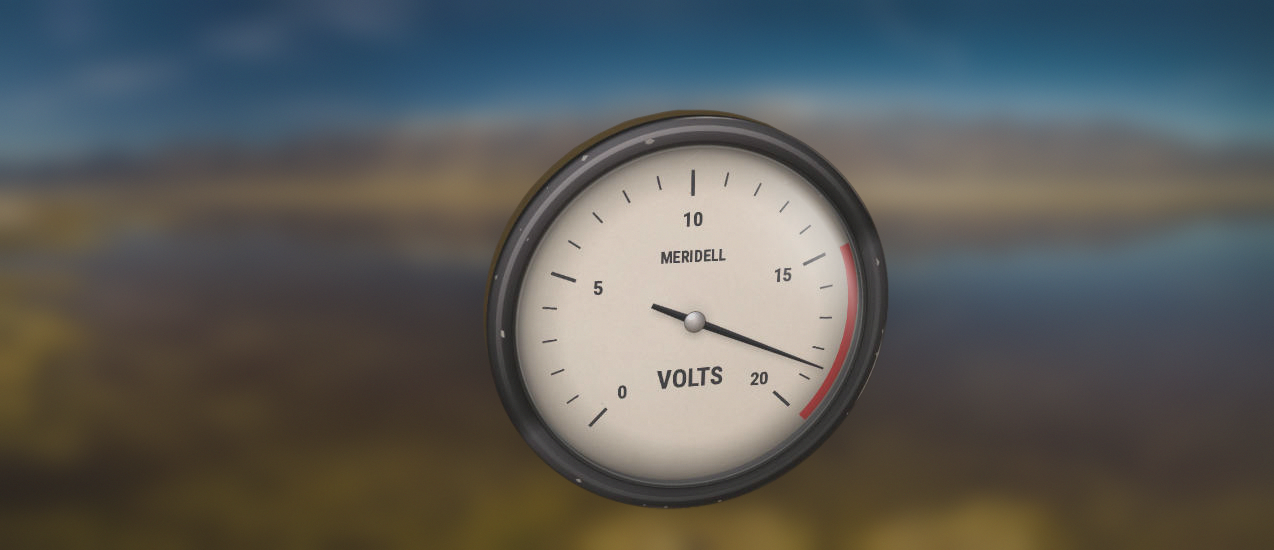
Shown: 18.5 V
